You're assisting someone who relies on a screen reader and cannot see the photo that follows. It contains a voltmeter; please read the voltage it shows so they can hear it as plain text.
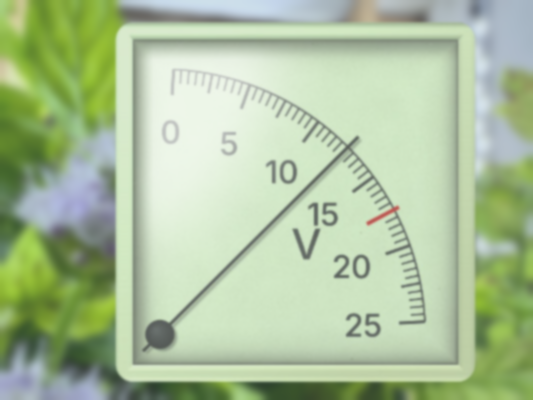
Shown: 12.5 V
